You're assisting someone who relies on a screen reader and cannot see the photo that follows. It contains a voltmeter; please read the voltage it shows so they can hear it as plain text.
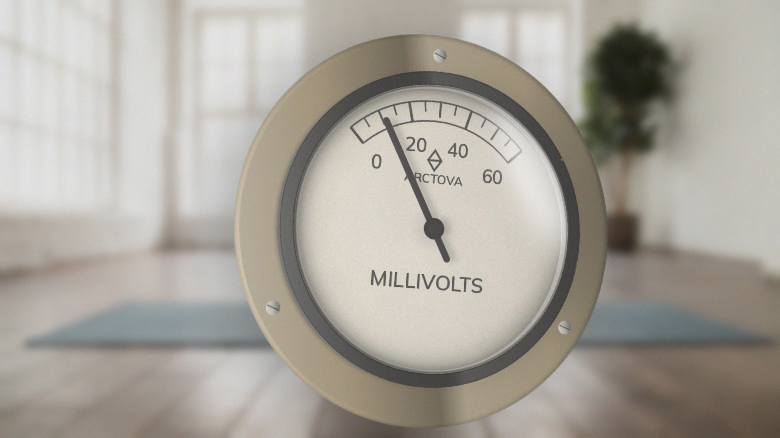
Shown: 10 mV
